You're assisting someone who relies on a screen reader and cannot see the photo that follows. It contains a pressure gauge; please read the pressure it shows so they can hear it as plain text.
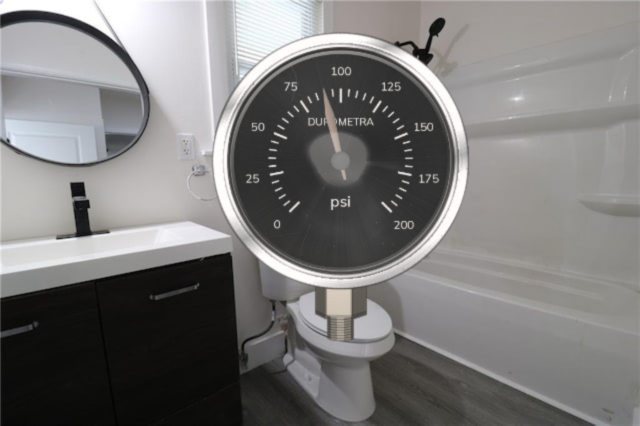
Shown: 90 psi
